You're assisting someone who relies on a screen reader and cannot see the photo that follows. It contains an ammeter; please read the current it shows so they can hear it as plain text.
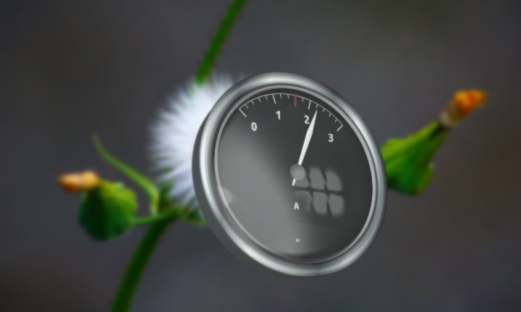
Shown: 2.2 A
